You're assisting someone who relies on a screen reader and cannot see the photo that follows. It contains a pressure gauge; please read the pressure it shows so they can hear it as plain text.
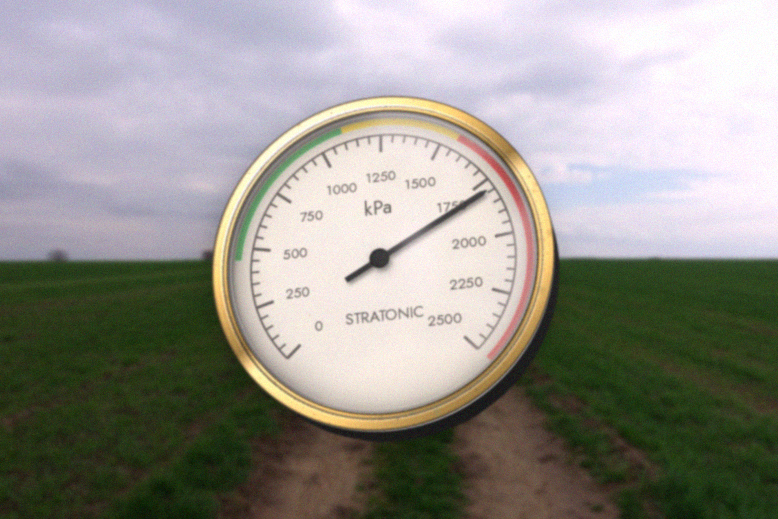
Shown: 1800 kPa
